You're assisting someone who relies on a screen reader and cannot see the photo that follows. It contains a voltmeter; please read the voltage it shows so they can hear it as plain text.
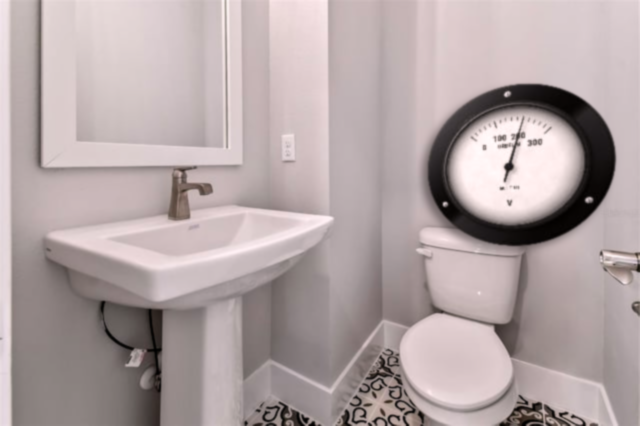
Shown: 200 V
